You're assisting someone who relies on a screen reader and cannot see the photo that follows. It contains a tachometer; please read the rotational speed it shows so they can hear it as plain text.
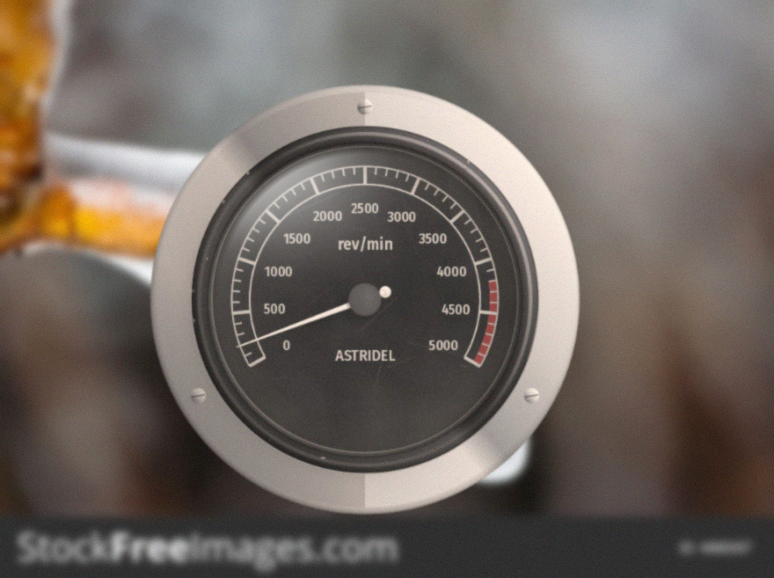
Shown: 200 rpm
